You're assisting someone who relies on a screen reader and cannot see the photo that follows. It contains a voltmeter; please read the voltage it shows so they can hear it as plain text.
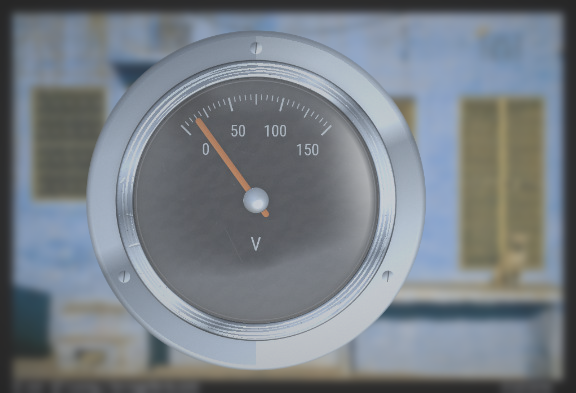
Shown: 15 V
